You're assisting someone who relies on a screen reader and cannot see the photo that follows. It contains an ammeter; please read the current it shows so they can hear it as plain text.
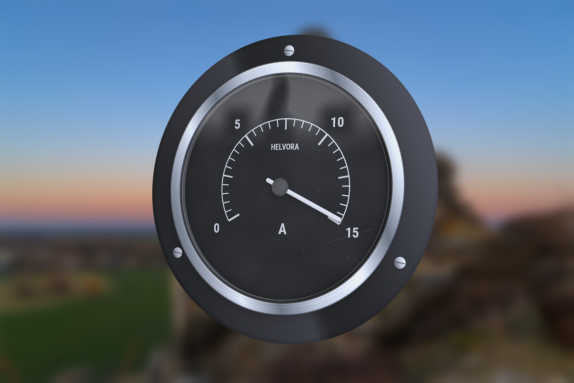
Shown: 14.75 A
